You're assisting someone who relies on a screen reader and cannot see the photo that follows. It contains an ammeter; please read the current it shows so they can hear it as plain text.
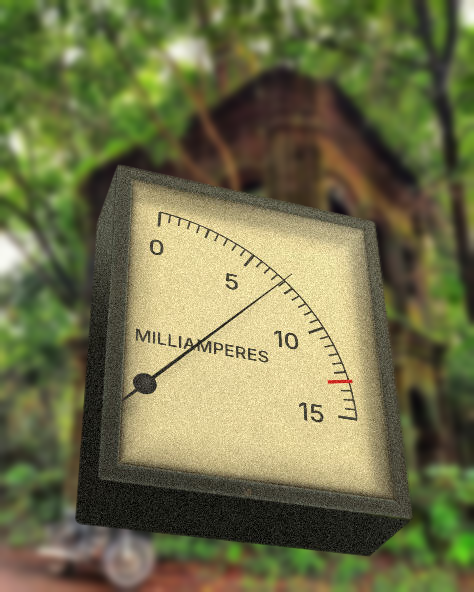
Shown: 7 mA
